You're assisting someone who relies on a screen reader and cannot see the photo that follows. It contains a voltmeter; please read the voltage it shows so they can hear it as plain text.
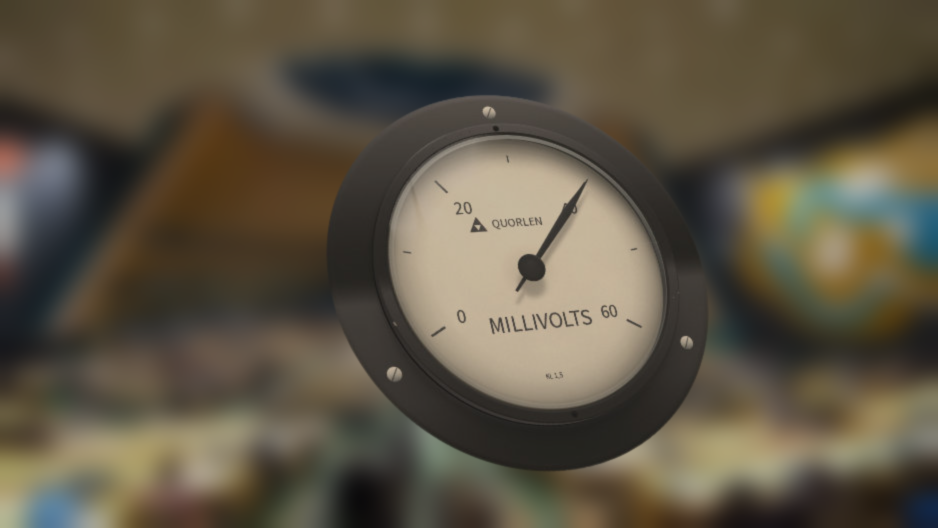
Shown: 40 mV
